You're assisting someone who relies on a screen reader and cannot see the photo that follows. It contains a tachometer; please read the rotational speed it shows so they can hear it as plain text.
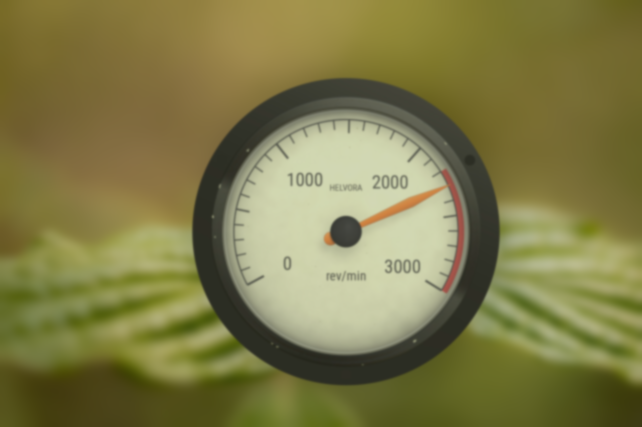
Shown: 2300 rpm
